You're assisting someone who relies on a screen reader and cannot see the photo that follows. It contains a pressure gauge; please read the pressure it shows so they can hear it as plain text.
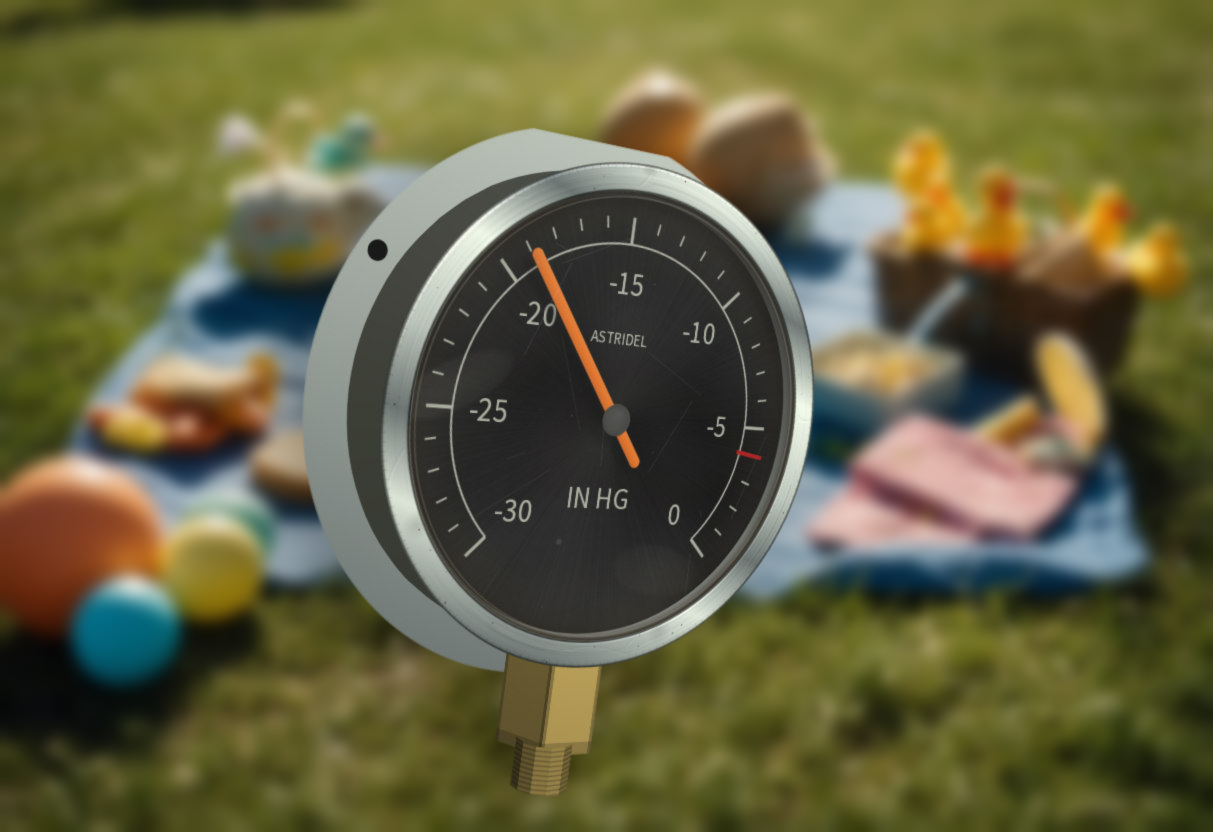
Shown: -19 inHg
